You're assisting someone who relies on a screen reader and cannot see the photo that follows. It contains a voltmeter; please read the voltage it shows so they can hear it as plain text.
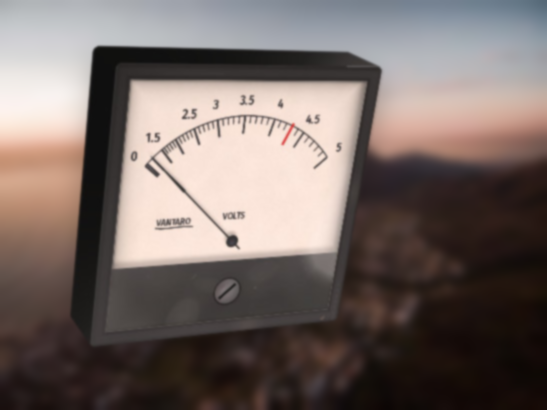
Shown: 1 V
